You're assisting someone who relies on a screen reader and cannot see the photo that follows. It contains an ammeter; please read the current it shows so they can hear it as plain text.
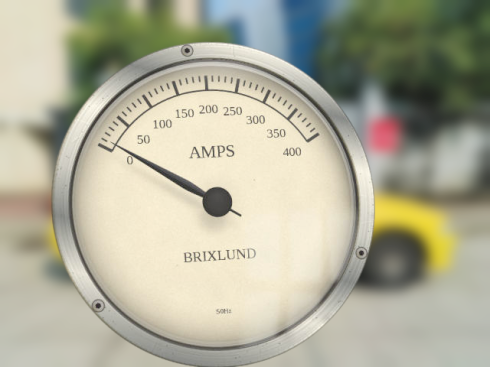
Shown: 10 A
